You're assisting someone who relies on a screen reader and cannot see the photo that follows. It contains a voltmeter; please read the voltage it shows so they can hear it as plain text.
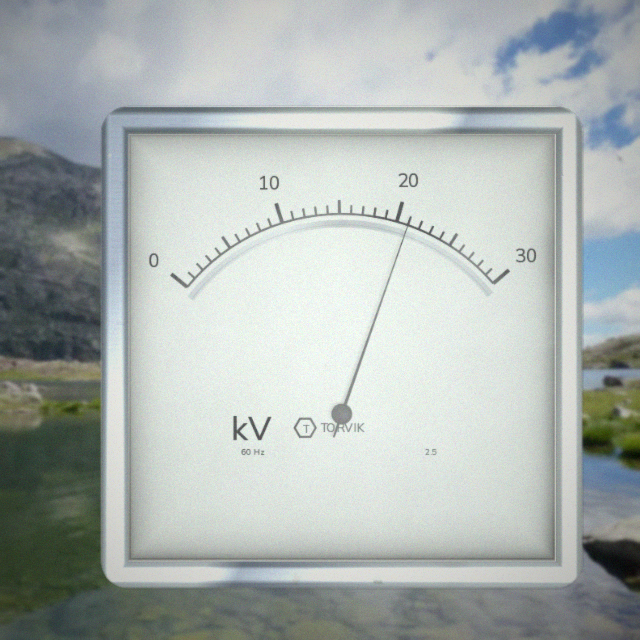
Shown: 21 kV
